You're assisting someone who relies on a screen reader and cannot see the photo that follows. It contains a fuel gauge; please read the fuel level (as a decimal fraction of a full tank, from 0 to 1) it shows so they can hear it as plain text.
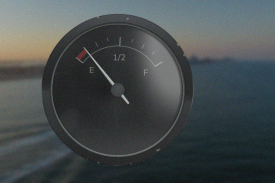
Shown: 0.125
